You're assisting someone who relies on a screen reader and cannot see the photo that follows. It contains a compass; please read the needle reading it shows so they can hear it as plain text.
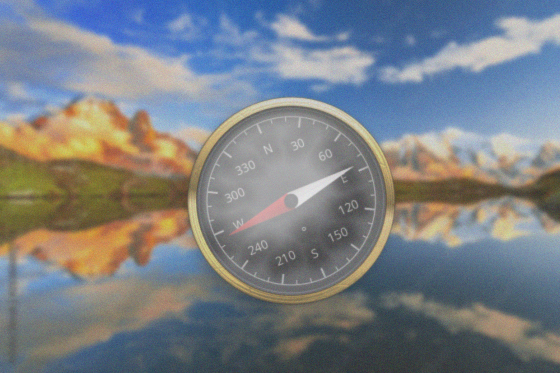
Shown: 265 °
